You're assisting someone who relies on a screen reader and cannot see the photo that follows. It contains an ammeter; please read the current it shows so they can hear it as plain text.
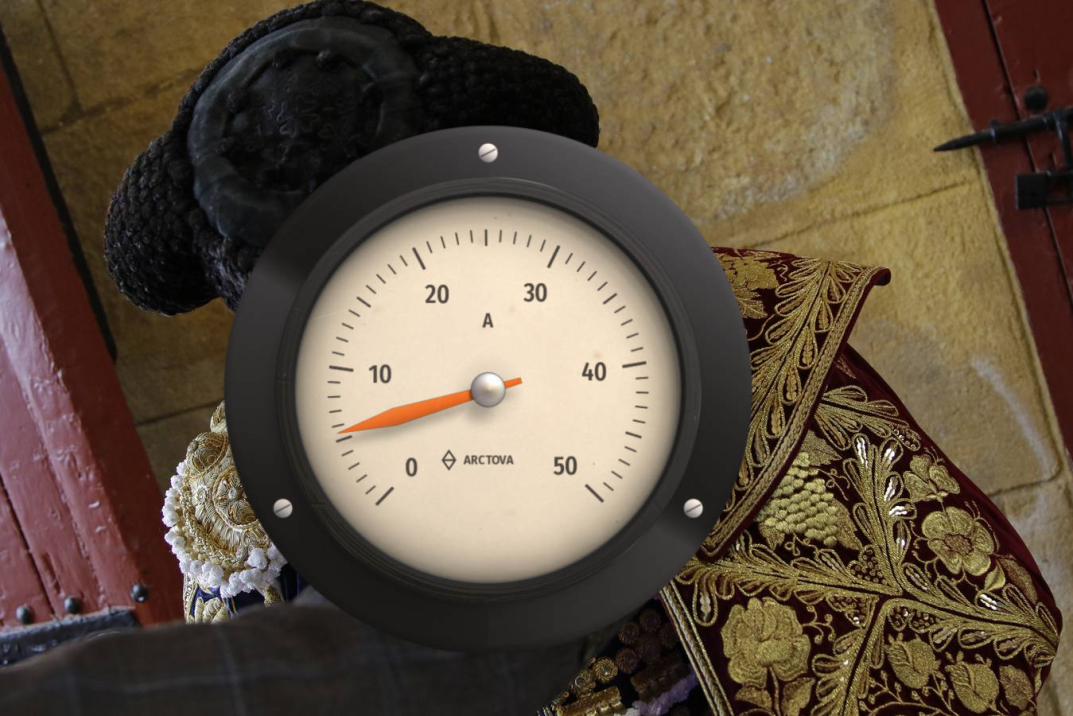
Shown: 5.5 A
